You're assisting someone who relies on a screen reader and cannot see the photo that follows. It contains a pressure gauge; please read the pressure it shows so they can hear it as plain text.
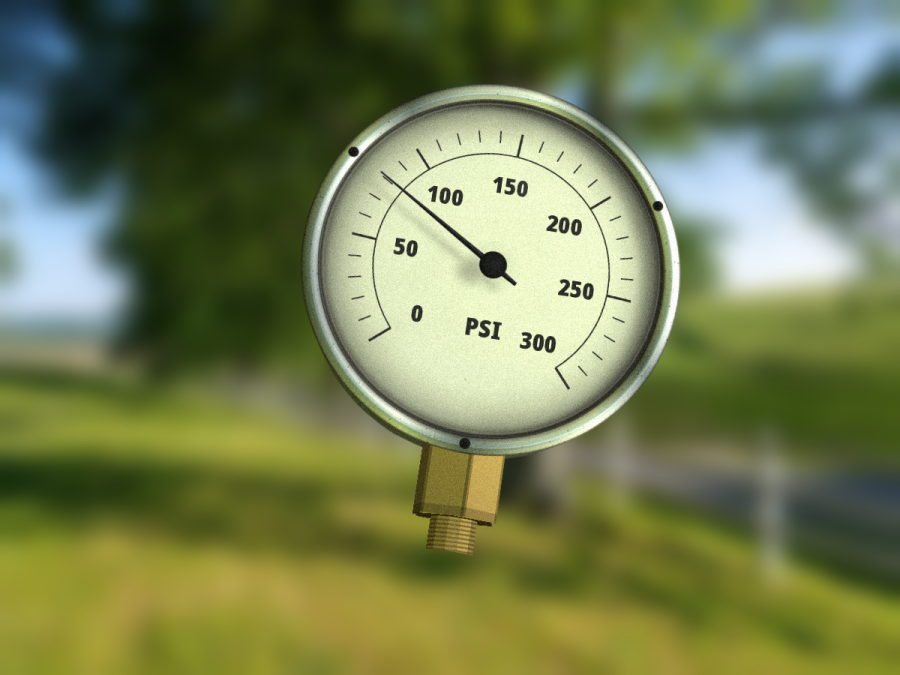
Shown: 80 psi
